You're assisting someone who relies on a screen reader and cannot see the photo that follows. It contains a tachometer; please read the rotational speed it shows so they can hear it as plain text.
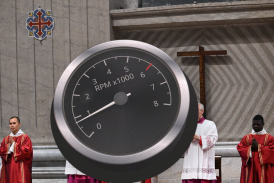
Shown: 750 rpm
